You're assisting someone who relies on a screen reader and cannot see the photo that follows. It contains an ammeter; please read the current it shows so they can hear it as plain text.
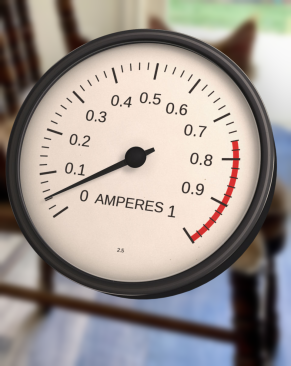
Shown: 0.04 A
